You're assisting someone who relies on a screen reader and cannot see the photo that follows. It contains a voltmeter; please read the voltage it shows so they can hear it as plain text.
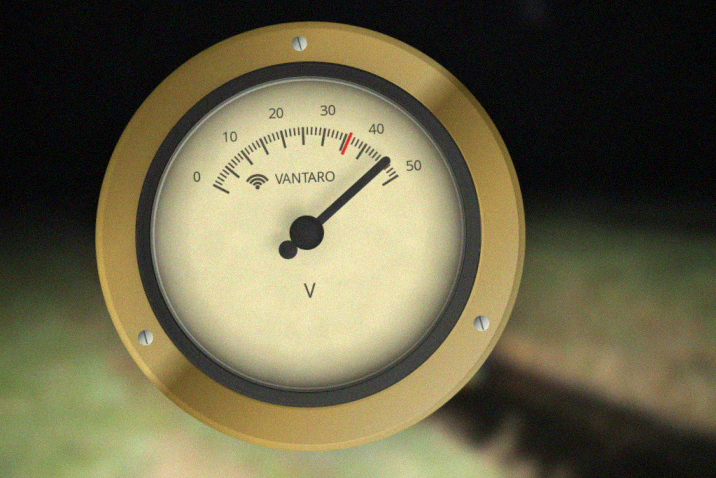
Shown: 46 V
